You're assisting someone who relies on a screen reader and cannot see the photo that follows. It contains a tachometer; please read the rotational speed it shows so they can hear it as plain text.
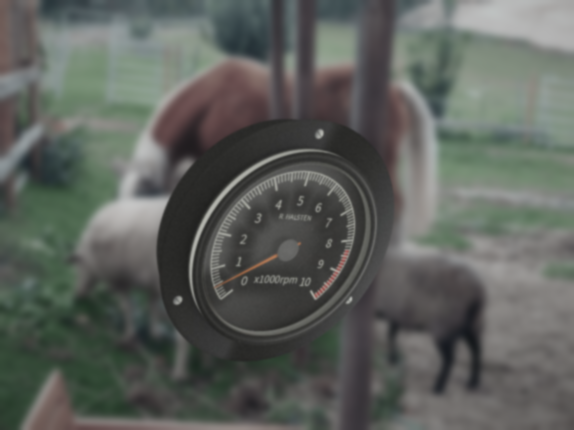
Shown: 500 rpm
